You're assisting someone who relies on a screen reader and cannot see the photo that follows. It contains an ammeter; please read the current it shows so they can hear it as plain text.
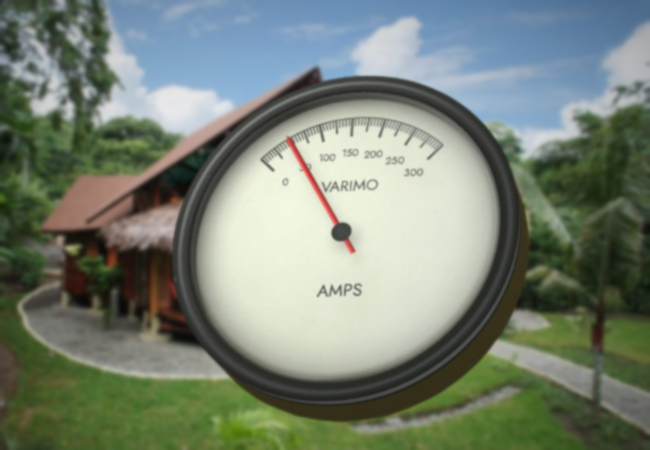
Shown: 50 A
